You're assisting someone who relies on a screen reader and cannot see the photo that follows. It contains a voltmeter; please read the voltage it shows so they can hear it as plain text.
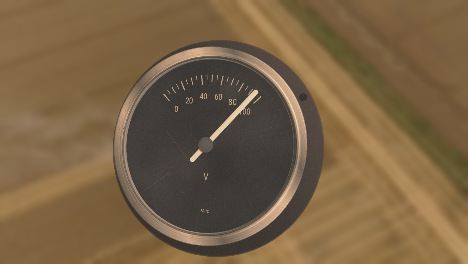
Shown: 95 V
